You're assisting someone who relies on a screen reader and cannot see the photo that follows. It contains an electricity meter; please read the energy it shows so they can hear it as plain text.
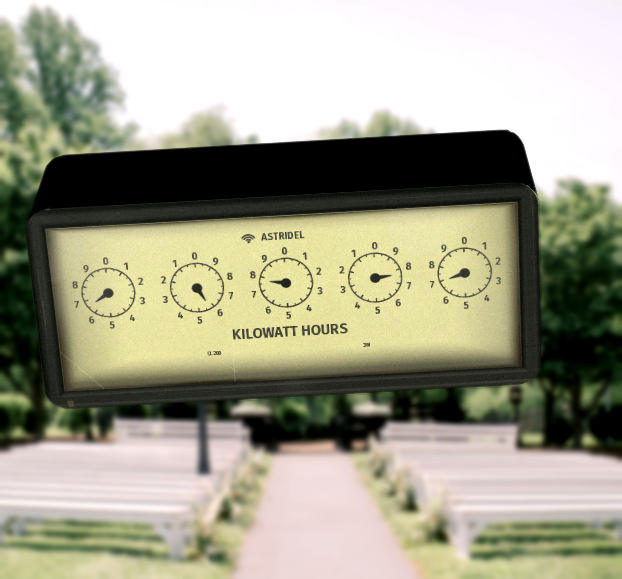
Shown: 65777 kWh
